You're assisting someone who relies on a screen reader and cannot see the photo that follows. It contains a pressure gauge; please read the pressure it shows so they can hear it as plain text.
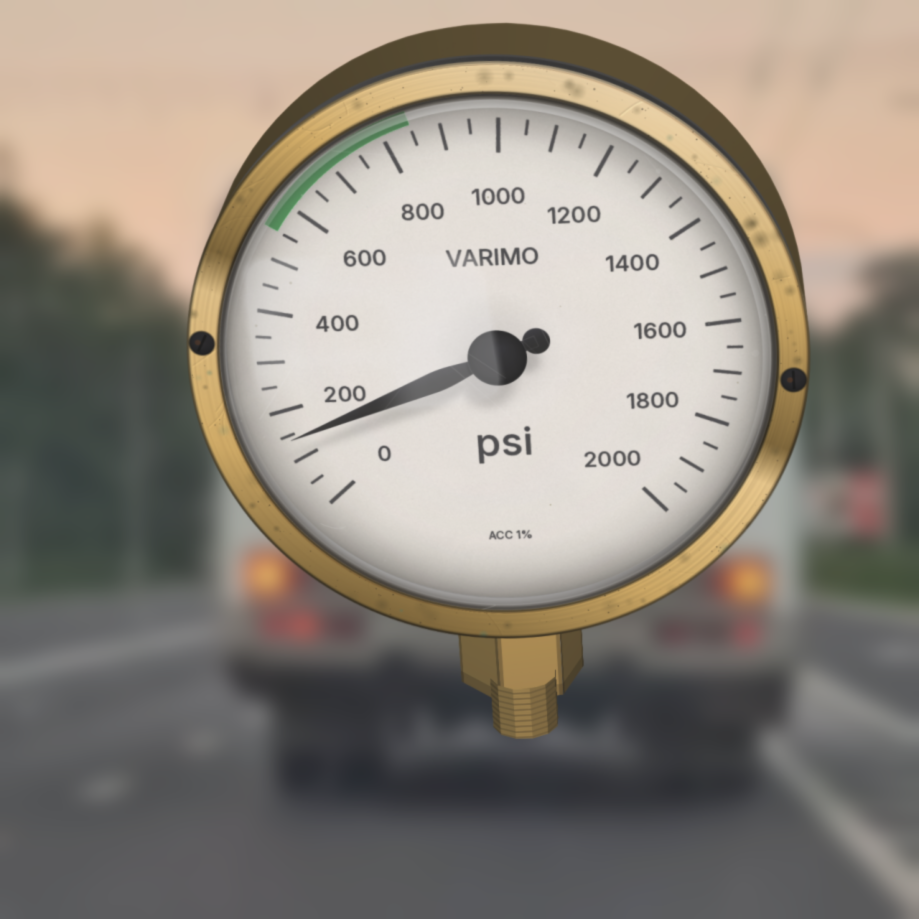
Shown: 150 psi
